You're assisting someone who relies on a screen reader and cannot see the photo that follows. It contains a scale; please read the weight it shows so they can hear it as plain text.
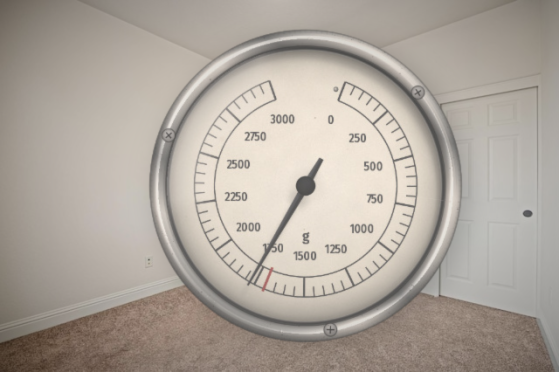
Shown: 1775 g
